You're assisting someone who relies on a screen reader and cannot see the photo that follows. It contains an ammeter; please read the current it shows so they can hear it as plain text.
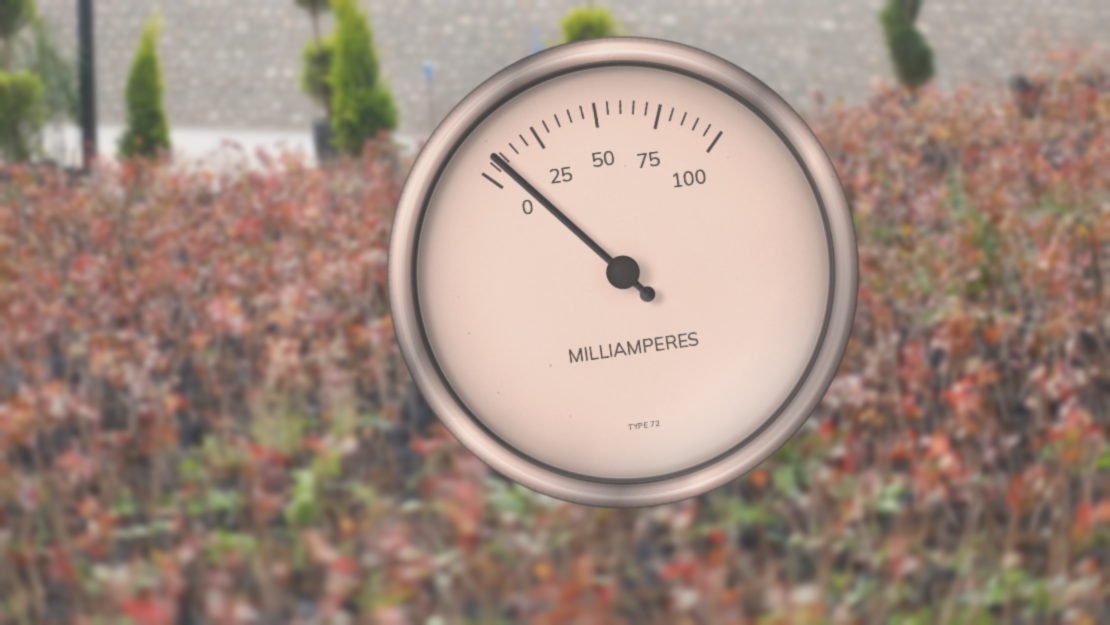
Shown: 7.5 mA
